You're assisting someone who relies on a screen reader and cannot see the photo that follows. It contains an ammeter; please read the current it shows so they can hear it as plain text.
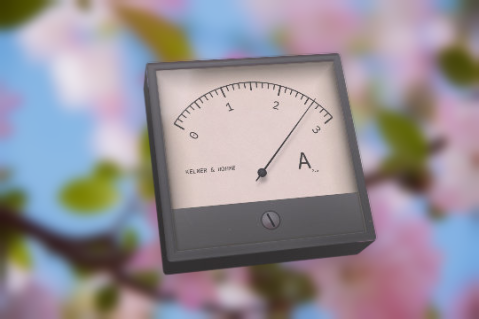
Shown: 2.6 A
